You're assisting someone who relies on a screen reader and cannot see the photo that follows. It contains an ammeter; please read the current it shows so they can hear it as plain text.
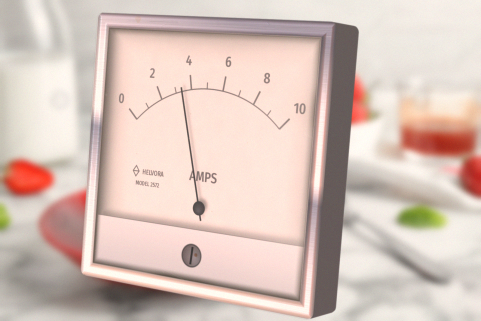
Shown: 3.5 A
